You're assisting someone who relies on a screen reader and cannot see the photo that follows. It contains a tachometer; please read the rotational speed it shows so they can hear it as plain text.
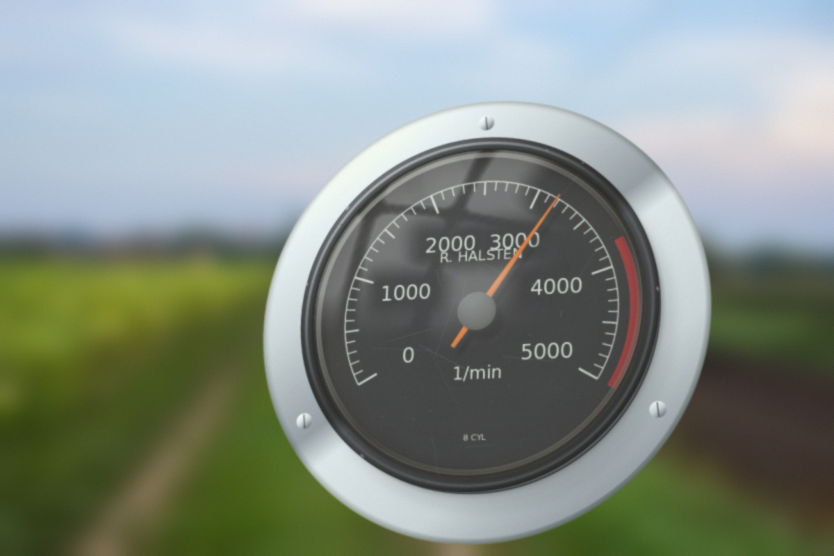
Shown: 3200 rpm
